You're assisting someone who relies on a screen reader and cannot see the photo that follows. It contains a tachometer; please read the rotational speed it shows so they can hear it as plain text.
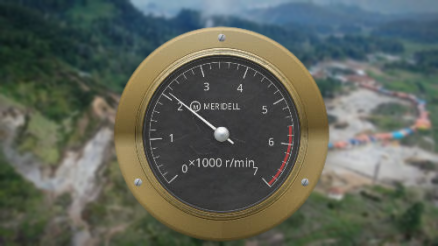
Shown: 2100 rpm
